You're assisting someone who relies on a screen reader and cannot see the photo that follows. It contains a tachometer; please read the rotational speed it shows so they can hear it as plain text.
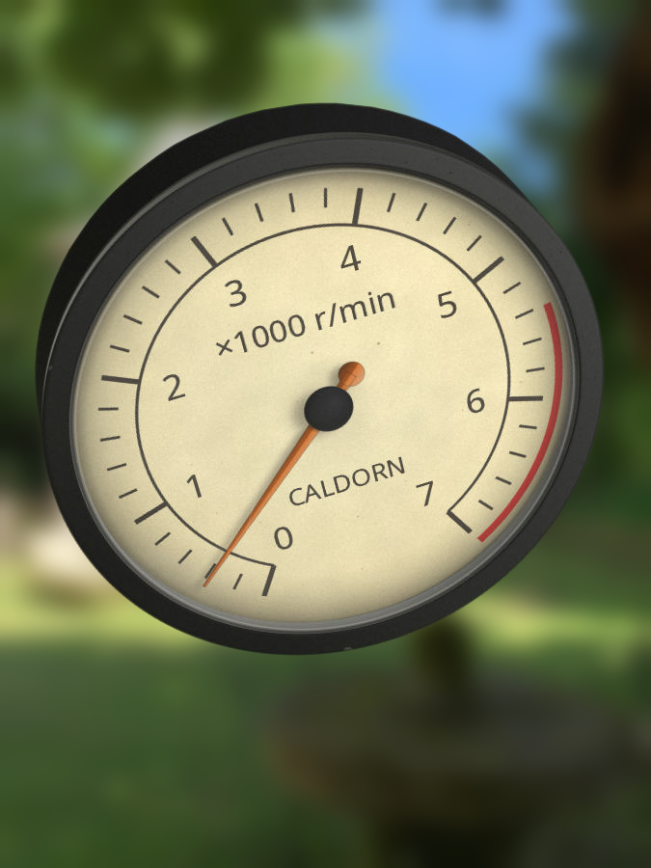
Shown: 400 rpm
